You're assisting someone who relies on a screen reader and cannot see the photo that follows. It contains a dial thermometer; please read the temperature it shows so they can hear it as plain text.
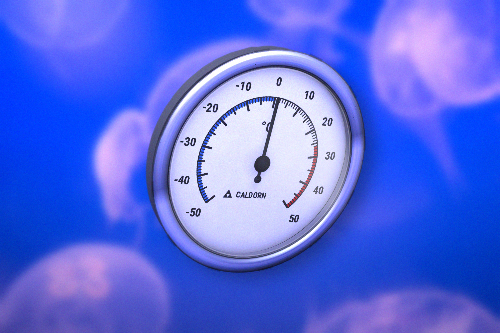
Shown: 0 °C
